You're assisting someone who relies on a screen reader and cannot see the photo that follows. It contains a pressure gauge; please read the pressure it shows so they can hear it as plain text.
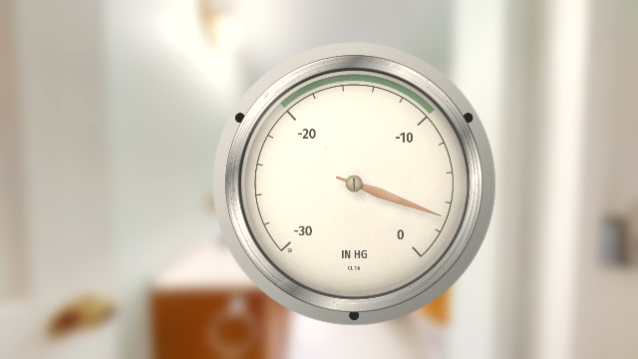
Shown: -3 inHg
